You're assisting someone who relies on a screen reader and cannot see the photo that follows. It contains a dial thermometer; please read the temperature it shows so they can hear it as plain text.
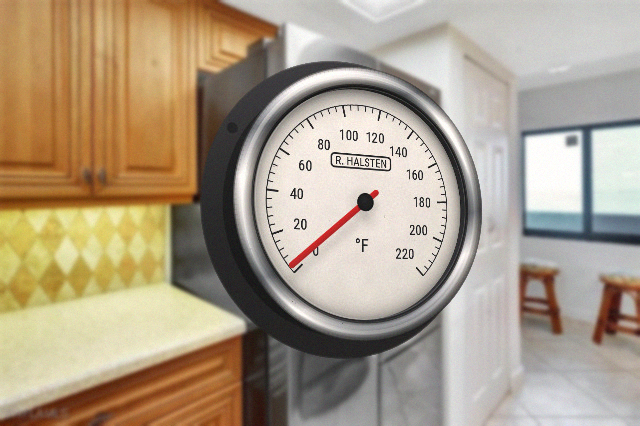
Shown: 4 °F
